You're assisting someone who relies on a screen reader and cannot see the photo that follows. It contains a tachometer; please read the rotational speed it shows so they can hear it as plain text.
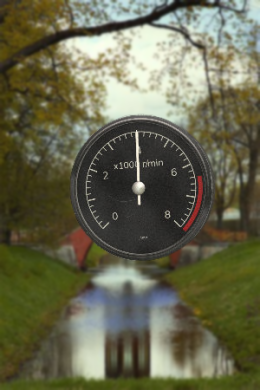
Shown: 4000 rpm
